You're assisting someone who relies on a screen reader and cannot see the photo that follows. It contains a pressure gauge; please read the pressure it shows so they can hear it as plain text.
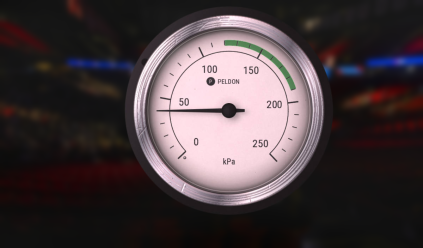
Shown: 40 kPa
